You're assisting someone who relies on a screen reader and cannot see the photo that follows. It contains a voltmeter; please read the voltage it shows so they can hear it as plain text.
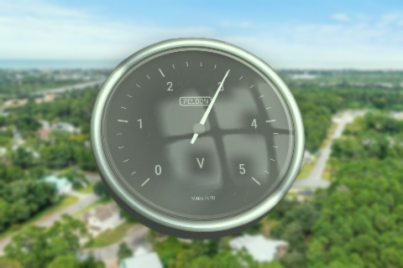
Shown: 3 V
